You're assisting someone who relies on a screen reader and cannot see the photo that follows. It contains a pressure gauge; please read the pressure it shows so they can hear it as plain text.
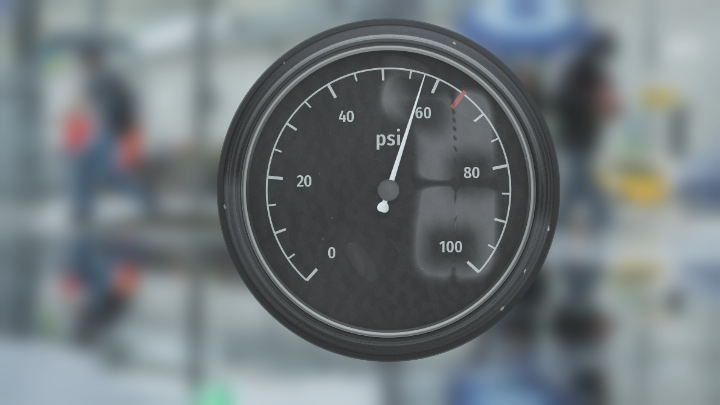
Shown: 57.5 psi
